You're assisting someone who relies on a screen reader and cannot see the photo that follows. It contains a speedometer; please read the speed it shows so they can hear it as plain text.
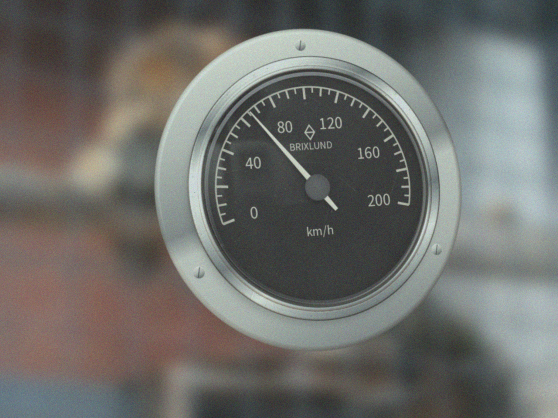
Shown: 65 km/h
